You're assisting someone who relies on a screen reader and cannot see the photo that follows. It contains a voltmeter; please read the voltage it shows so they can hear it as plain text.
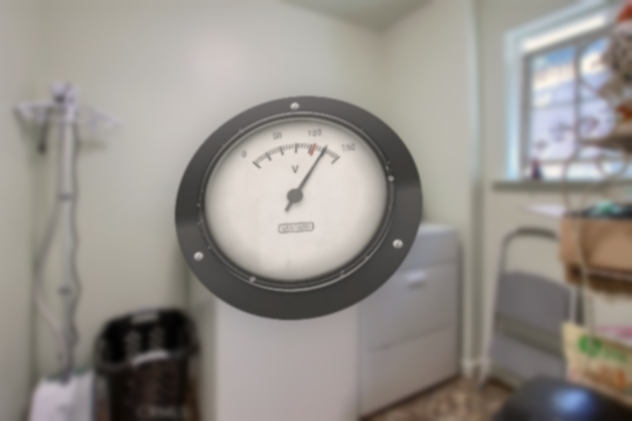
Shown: 125 V
